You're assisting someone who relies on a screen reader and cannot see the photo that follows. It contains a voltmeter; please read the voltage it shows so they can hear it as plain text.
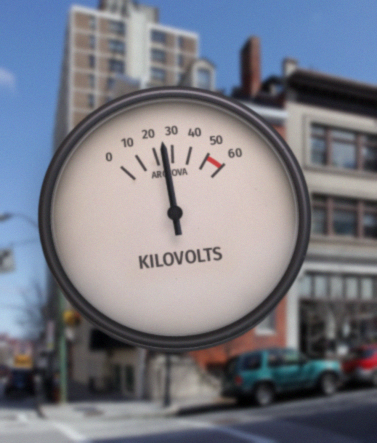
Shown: 25 kV
